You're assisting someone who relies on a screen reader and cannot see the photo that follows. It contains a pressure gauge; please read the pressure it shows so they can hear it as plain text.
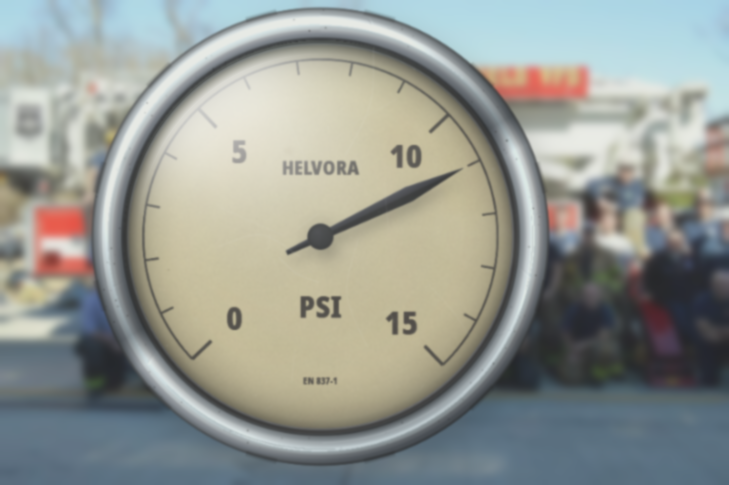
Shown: 11 psi
